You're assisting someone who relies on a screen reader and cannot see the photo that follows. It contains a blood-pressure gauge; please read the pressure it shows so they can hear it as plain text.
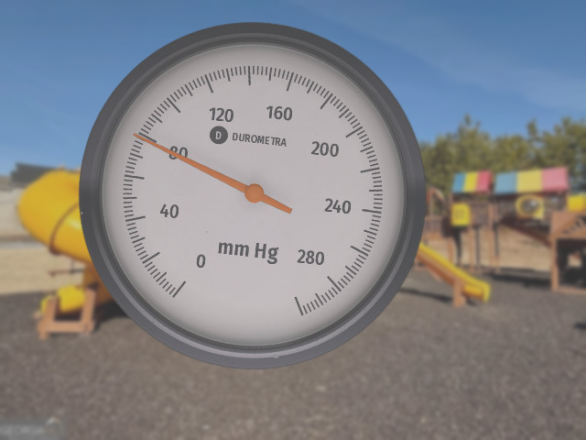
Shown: 78 mmHg
